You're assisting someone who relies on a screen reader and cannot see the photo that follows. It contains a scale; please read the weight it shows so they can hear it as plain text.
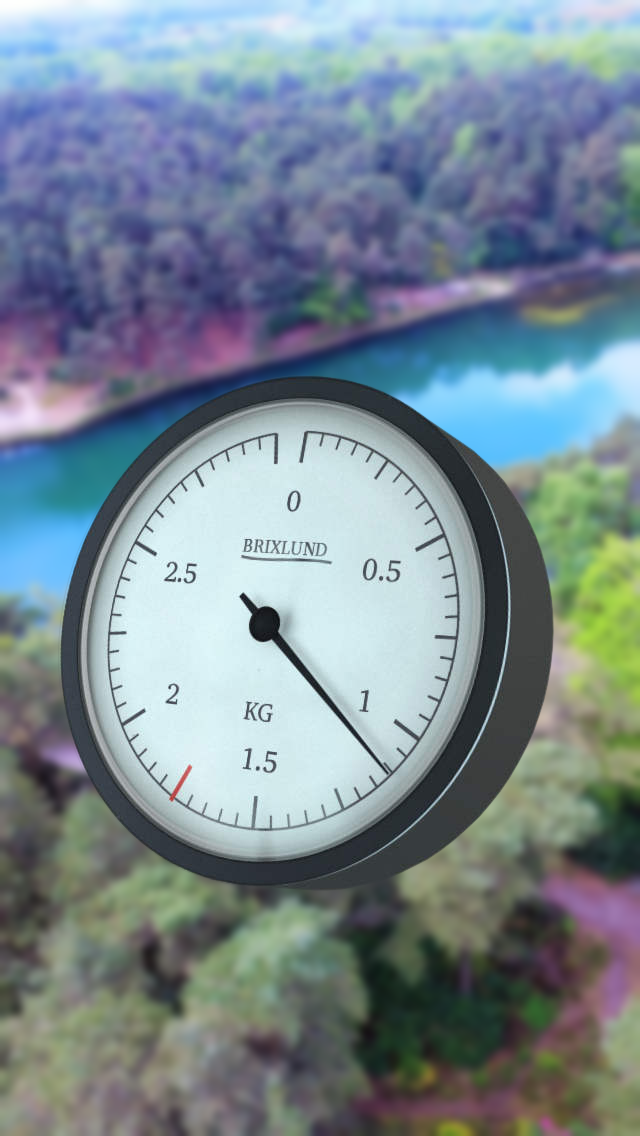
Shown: 1.1 kg
